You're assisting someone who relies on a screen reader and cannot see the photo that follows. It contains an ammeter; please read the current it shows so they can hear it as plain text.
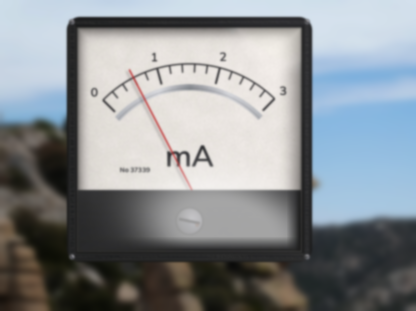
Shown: 0.6 mA
